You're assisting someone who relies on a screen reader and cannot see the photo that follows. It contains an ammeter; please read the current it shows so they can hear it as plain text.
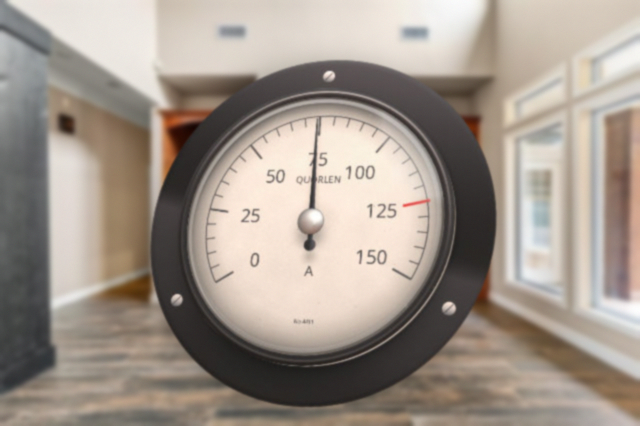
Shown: 75 A
